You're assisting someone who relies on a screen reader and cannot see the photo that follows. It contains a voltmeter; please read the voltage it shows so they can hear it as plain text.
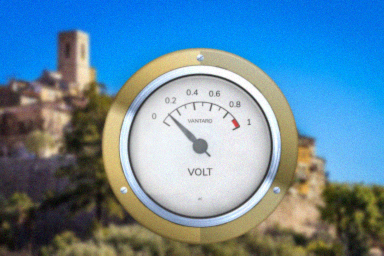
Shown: 0.1 V
